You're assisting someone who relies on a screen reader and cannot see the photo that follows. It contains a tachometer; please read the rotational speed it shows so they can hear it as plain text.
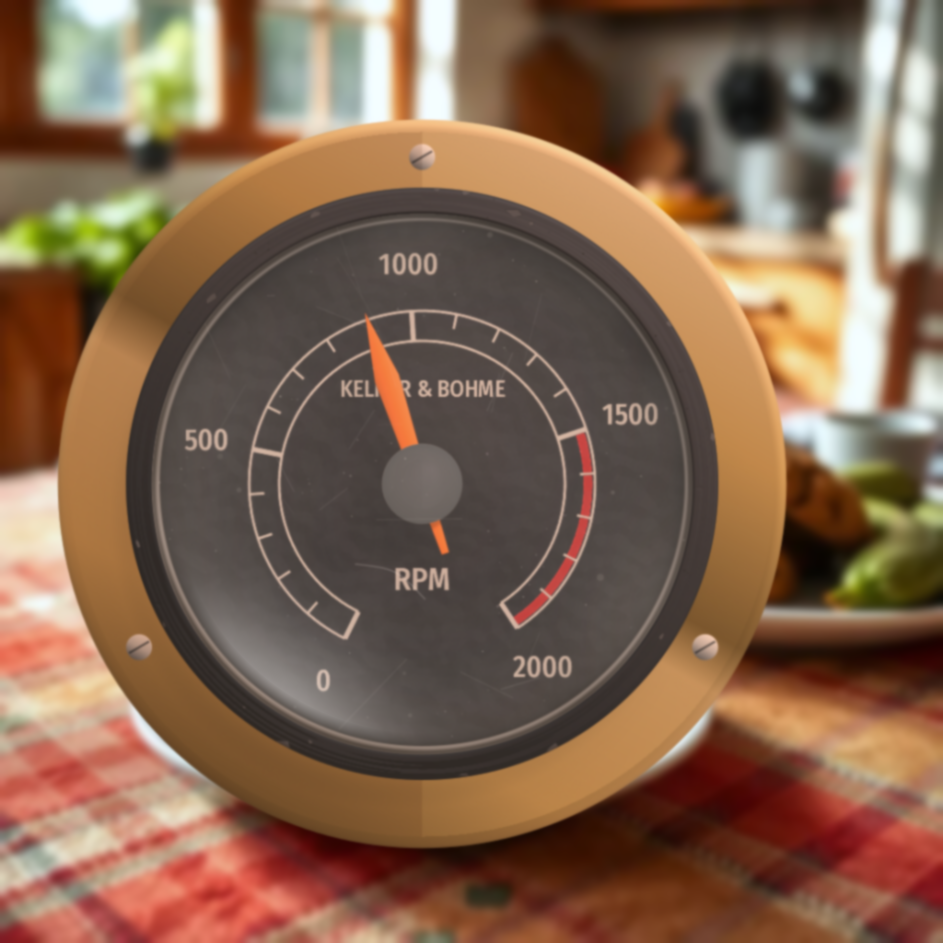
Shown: 900 rpm
